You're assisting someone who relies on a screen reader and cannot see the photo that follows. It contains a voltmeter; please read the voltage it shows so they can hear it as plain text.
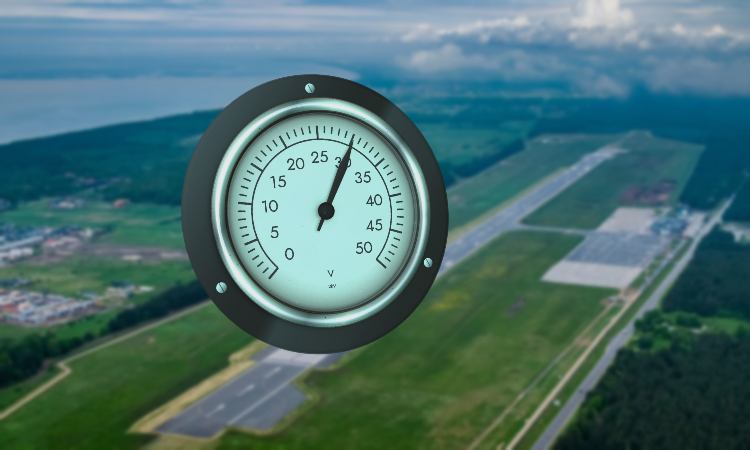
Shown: 30 V
